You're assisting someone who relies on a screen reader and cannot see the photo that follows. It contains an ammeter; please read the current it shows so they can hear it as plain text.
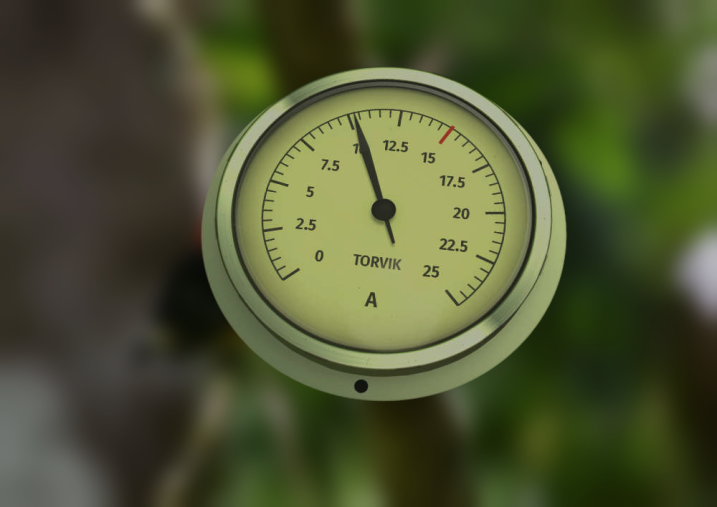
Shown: 10.25 A
